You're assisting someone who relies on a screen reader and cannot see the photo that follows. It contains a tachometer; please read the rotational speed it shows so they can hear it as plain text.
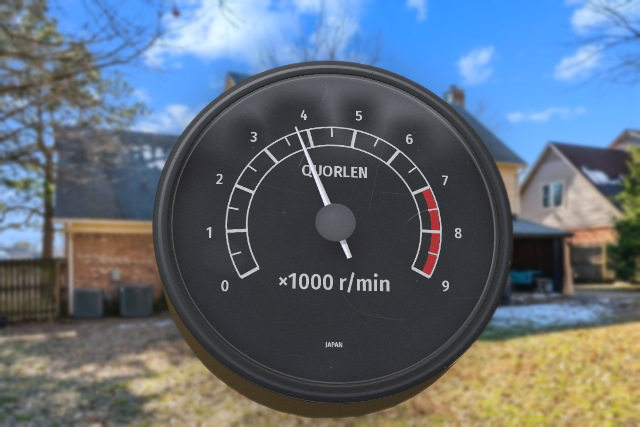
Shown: 3750 rpm
